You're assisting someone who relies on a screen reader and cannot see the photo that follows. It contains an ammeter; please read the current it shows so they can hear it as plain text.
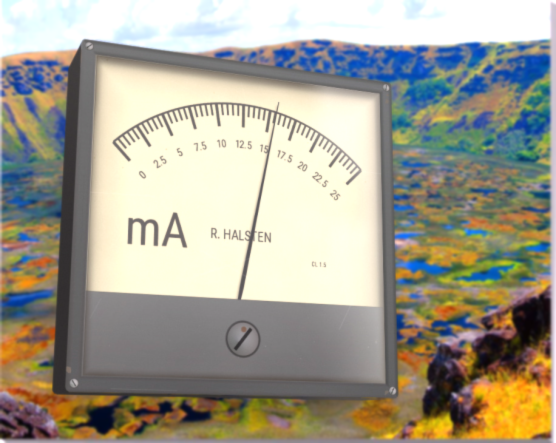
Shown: 15.5 mA
